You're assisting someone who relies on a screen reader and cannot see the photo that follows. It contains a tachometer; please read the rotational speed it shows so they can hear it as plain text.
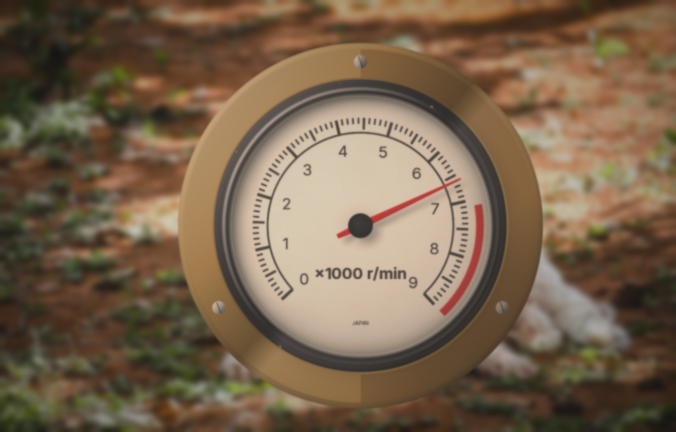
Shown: 6600 rpm
